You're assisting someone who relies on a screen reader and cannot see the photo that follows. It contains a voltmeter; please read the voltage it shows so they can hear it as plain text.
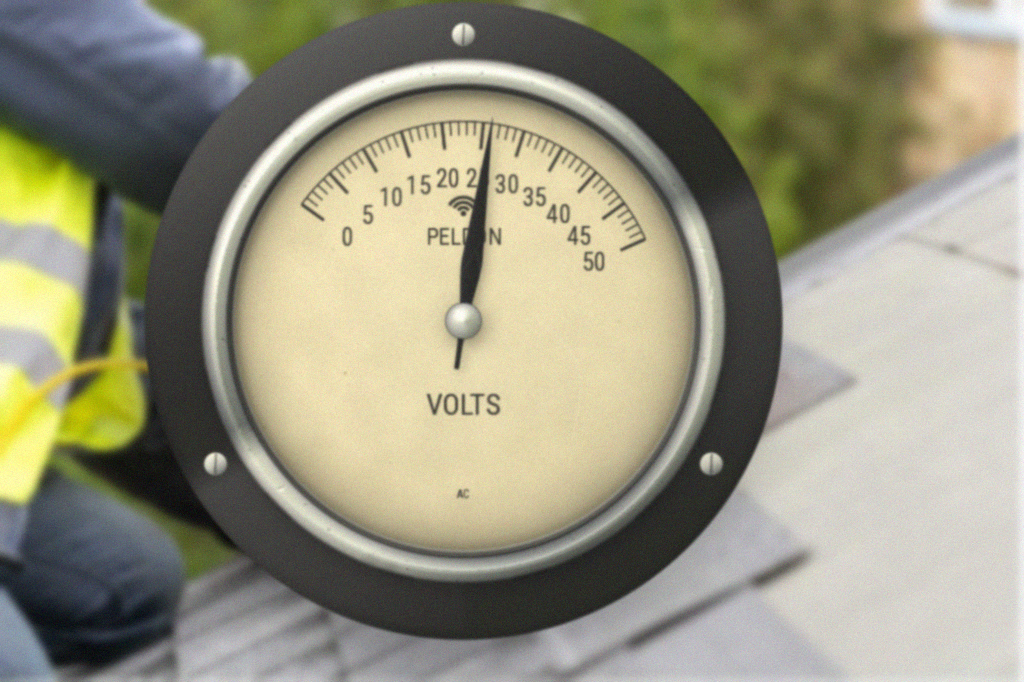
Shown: 26 V
